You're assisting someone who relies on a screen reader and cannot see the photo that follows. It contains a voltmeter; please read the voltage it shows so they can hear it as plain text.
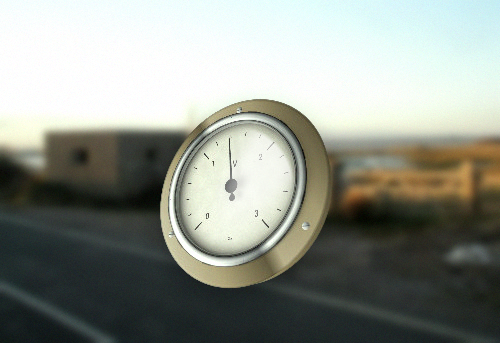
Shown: 1.4 V
